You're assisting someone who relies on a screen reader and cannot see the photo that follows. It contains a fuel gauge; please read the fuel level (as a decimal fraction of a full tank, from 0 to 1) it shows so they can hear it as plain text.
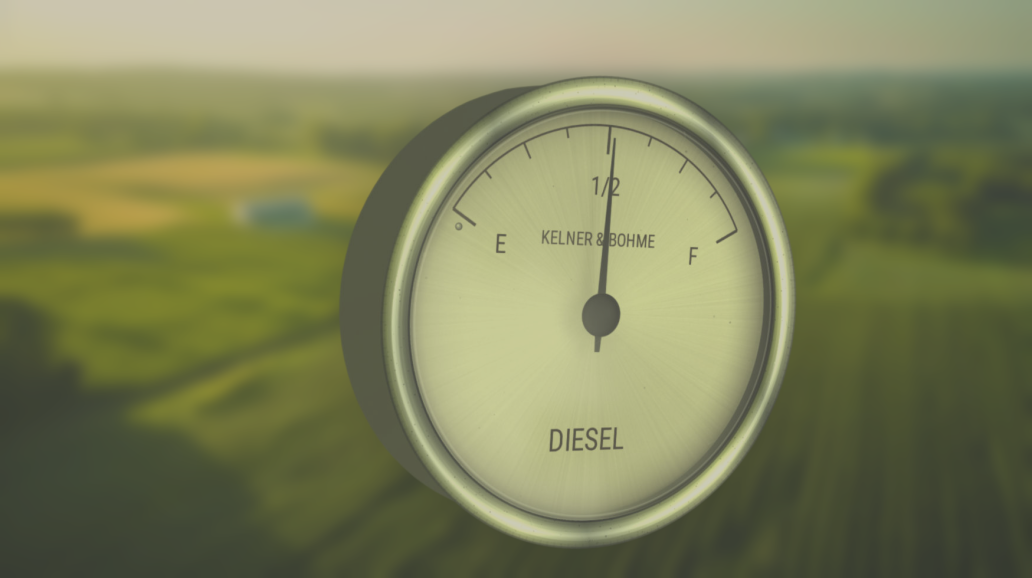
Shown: 0.5
